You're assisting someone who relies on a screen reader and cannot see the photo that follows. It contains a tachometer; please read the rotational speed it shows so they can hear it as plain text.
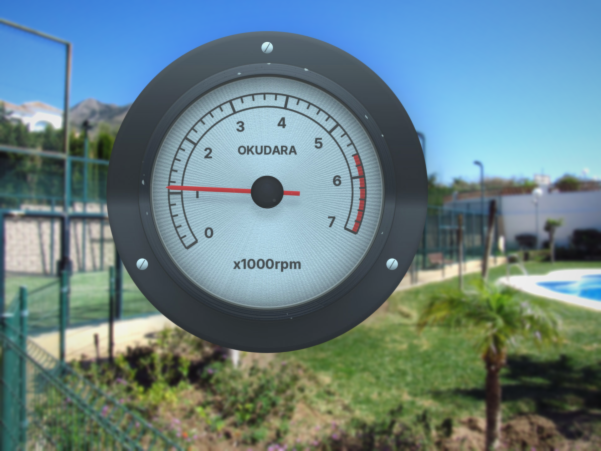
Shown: 1100 rpm
